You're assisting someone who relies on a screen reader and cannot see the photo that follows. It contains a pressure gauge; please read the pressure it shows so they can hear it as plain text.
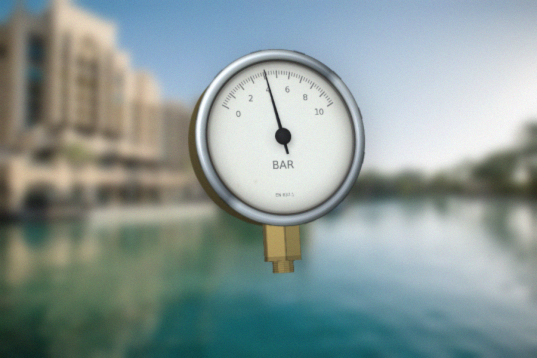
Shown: 4 bar
